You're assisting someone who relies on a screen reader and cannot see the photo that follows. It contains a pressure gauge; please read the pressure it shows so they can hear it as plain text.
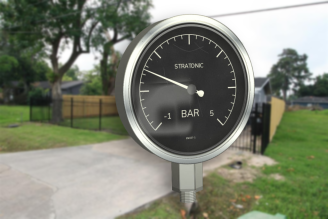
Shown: 0.5 bar
